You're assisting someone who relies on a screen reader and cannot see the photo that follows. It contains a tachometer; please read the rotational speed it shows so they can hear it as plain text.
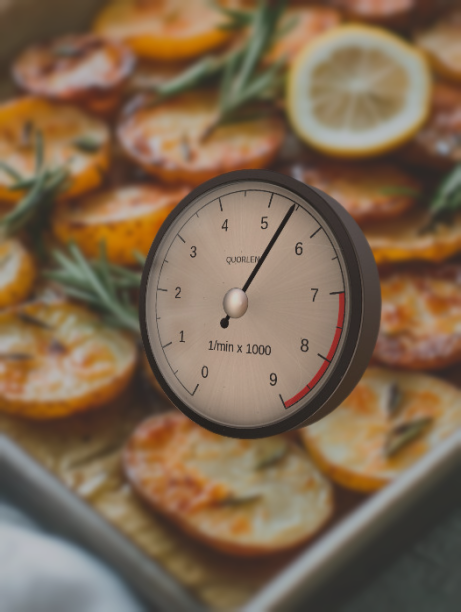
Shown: 5500 rpm
